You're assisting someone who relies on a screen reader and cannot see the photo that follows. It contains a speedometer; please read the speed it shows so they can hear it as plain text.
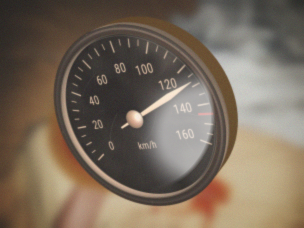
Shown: 127.5 km/h
